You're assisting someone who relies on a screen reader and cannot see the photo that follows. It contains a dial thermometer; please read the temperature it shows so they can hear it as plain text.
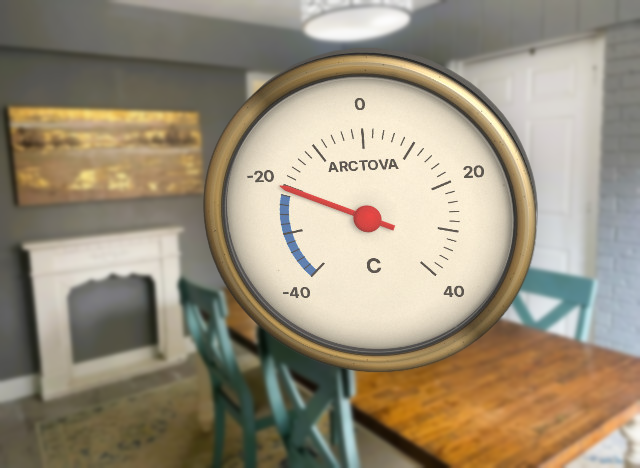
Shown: -20 °C
